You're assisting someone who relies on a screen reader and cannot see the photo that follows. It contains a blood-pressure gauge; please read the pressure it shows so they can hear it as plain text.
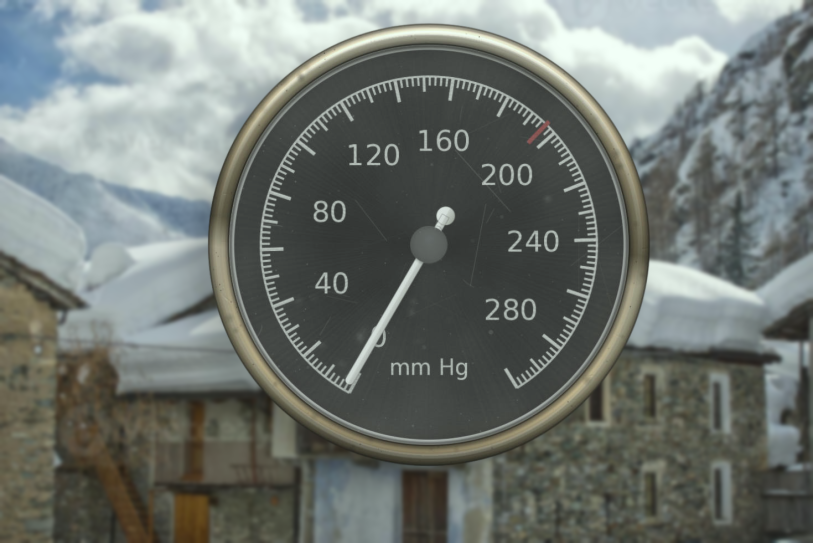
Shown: 2 mmHg
